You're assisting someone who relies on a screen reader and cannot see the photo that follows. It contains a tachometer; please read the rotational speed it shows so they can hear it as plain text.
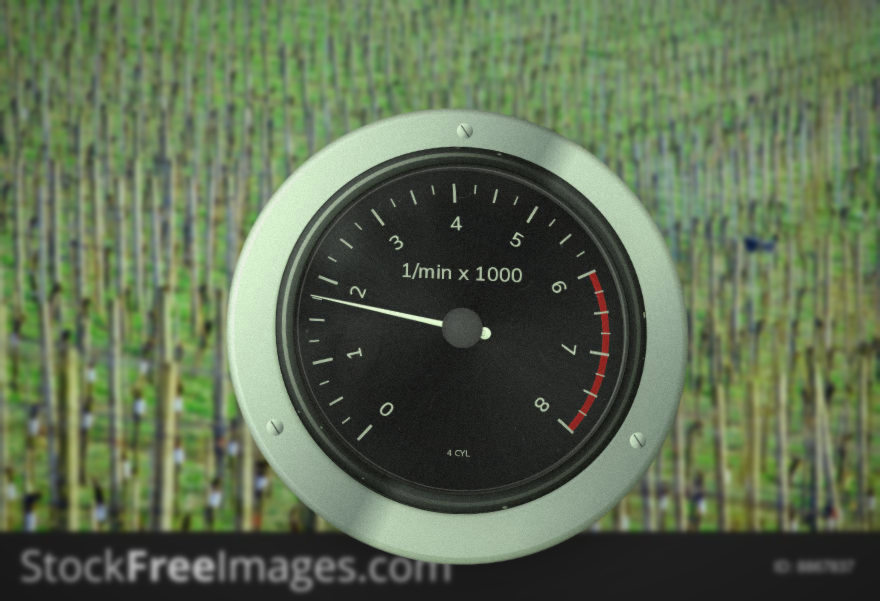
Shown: 1750 rpm
